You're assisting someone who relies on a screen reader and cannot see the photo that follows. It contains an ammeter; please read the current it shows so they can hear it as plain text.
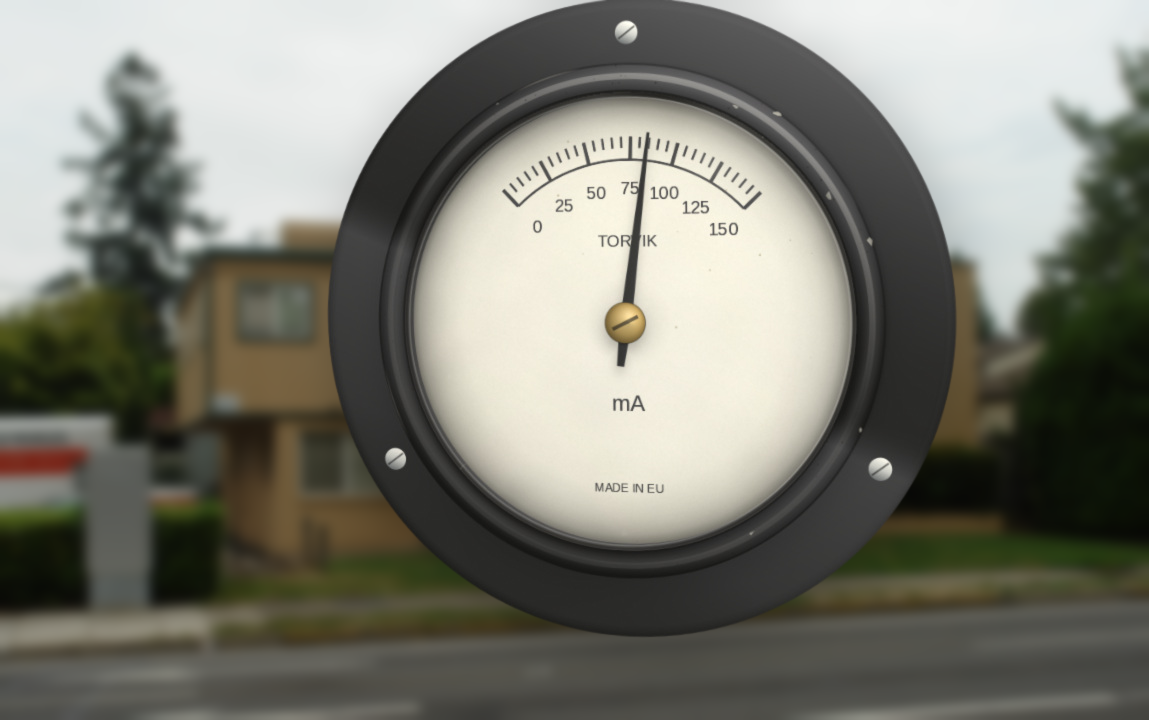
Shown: 85 mA
